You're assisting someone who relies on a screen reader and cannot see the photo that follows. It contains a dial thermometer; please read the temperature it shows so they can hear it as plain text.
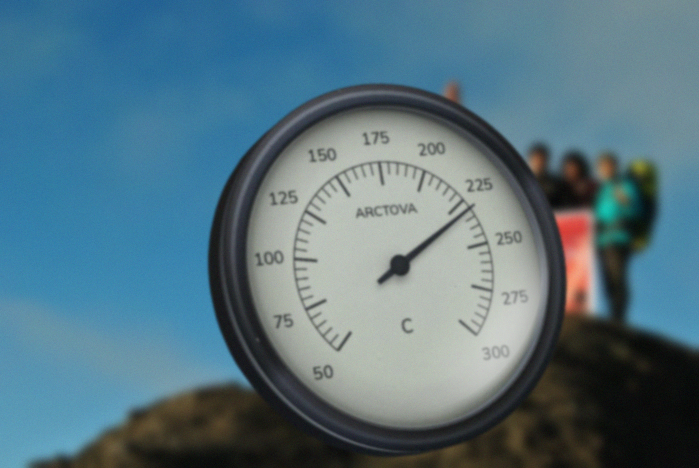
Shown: 230 °C
